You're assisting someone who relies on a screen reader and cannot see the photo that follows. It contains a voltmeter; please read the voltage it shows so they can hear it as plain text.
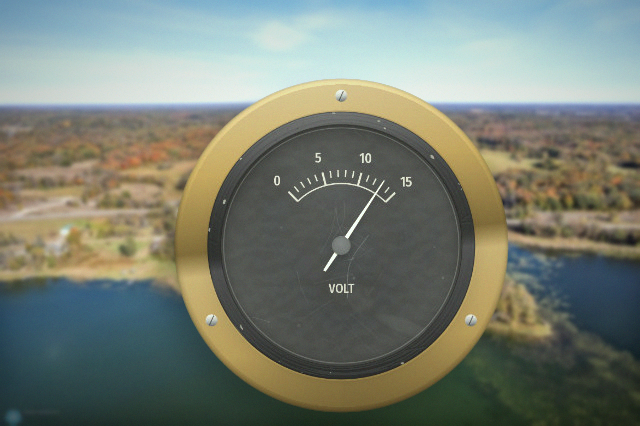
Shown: 13 V
